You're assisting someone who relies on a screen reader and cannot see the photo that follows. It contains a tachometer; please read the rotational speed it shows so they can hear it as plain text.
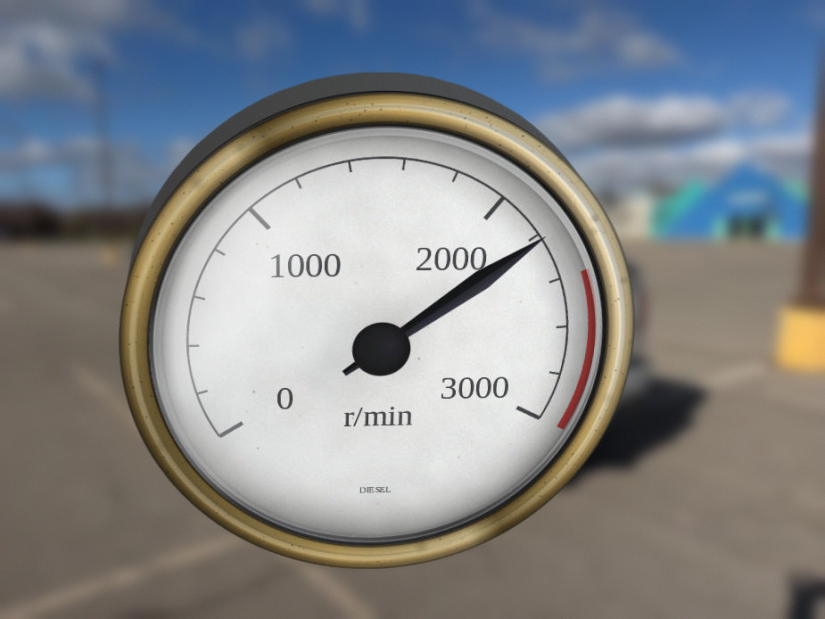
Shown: 2200 rpm
